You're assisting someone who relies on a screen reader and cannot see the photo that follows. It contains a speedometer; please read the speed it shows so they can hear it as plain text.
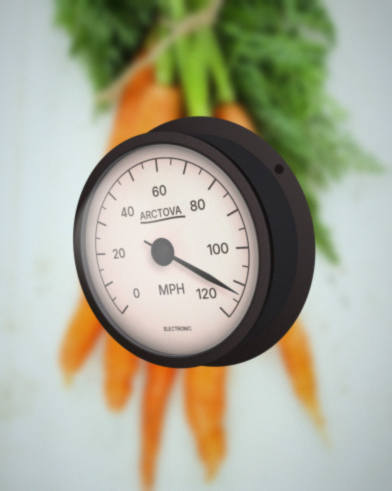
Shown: 112.5 mph
